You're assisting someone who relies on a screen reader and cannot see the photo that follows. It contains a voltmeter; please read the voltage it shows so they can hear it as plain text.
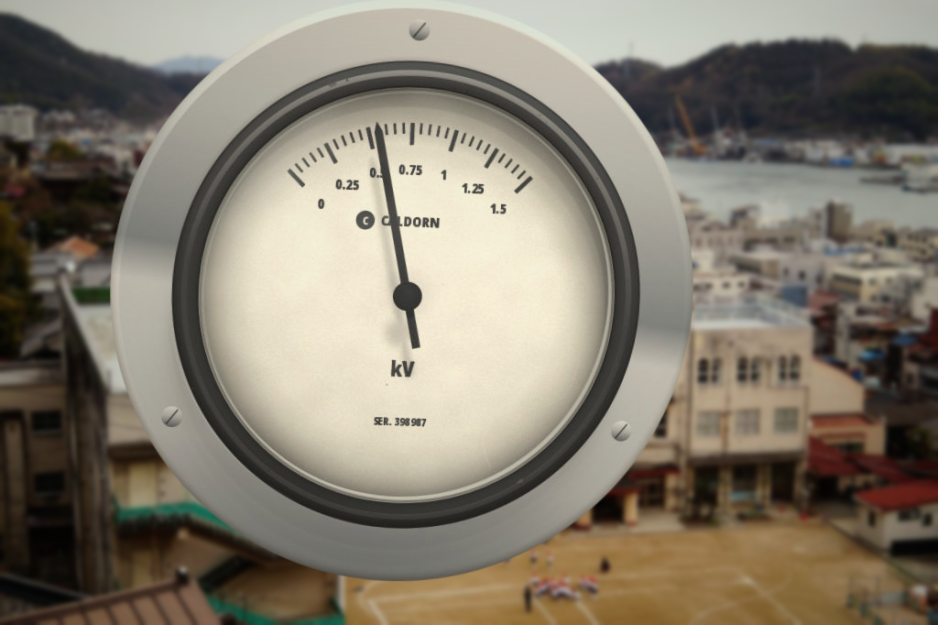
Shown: 0.55 kV
